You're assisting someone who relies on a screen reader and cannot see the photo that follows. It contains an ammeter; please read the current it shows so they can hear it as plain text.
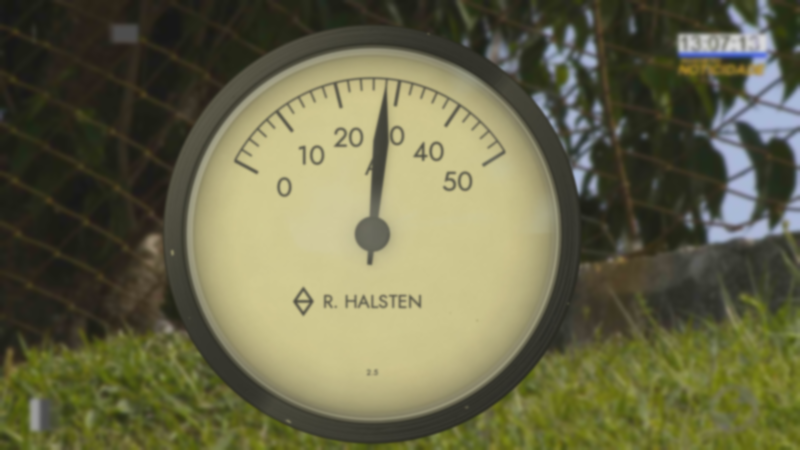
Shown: 28 A
